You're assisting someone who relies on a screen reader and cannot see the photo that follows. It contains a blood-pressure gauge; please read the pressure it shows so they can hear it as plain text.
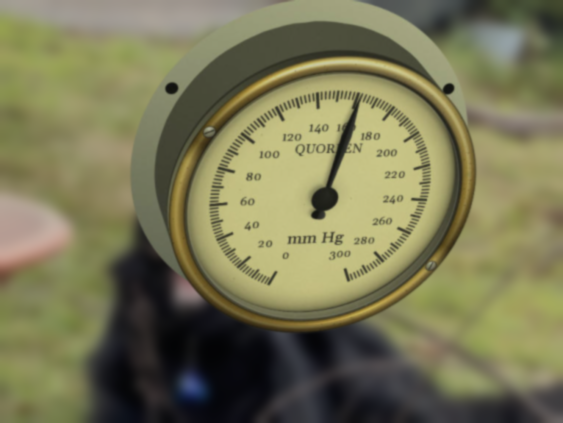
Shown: 160 mmHg
